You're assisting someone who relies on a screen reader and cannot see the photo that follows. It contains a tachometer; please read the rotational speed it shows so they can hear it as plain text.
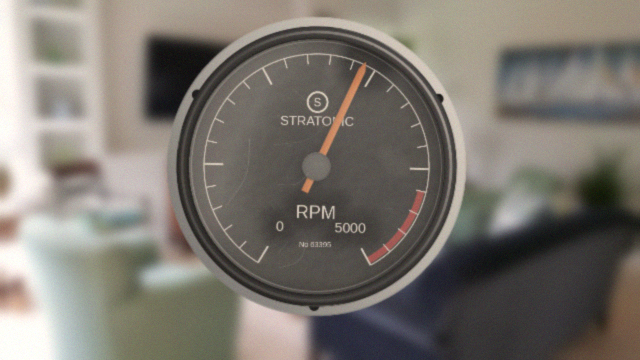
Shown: 2900 rpm
